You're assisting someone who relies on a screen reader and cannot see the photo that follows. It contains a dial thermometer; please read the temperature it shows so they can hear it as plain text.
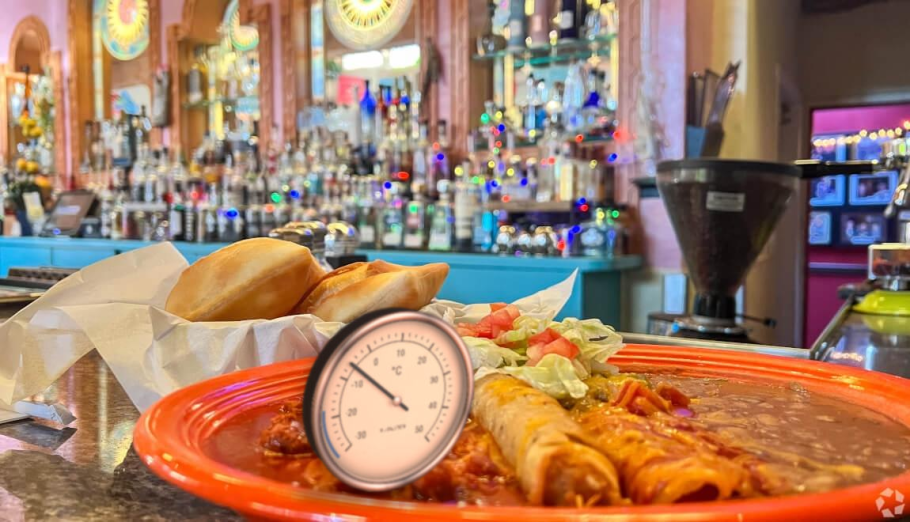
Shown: -6 °C
